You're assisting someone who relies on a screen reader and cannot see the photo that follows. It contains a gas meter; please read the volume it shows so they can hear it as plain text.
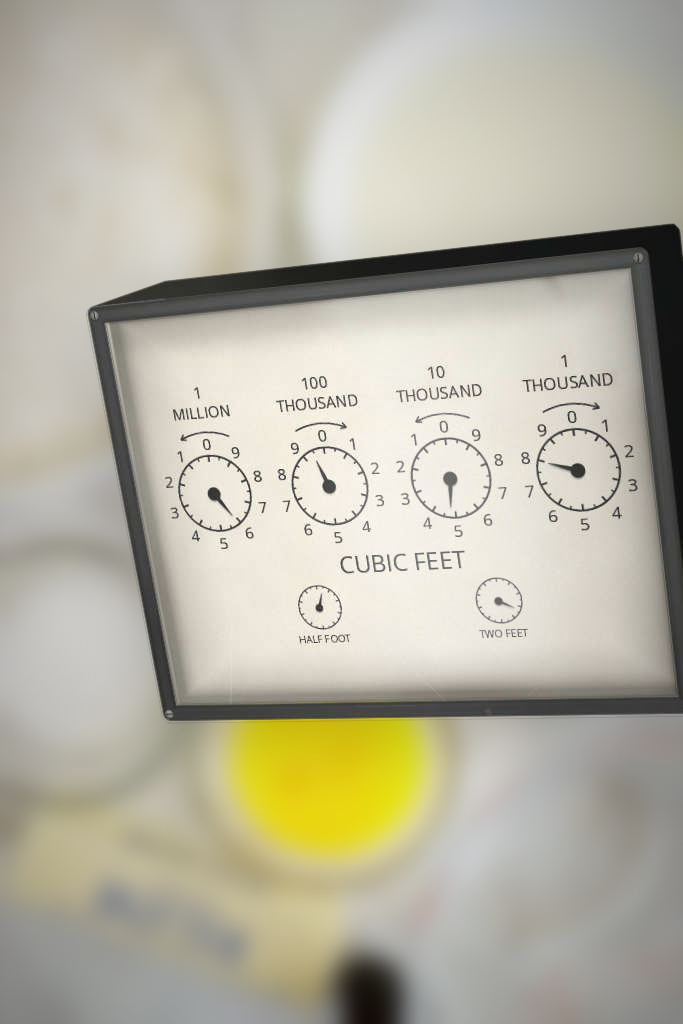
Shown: 594800 ft³
